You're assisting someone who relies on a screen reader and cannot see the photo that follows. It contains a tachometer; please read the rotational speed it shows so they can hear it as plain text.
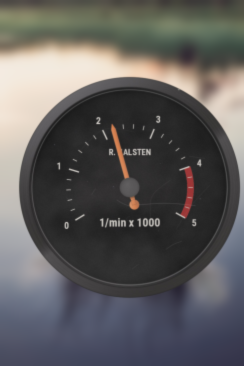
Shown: 2200 rpm
